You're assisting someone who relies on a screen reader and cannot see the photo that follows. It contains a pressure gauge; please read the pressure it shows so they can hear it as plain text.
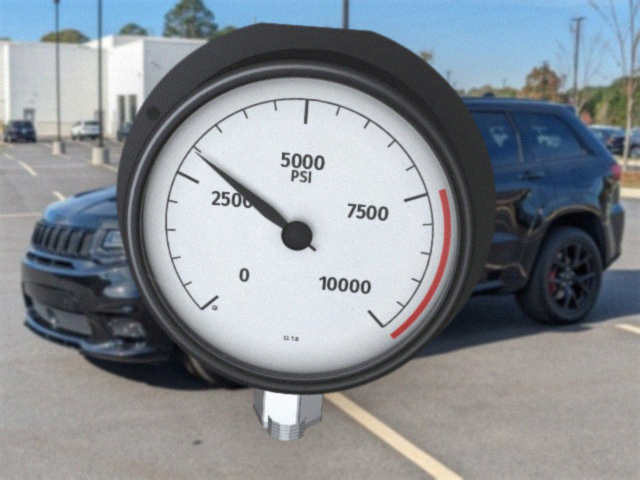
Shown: 3000 psi
